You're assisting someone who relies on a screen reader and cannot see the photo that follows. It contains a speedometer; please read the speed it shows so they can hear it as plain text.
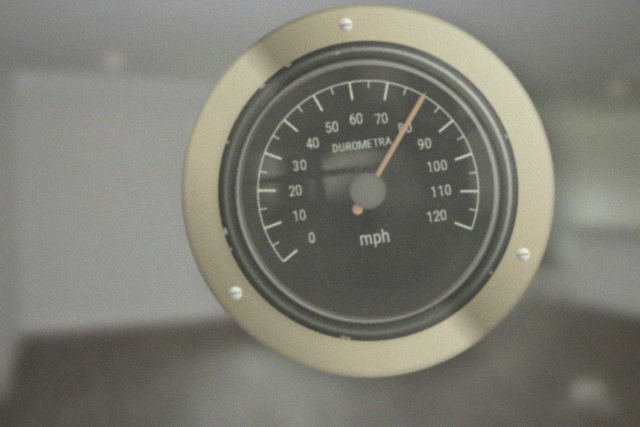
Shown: 80 mph
